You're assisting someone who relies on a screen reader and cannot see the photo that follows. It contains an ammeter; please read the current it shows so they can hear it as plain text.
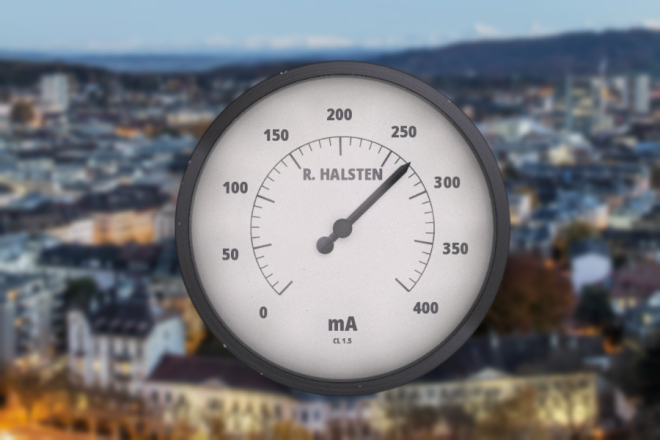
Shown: 270 mA
